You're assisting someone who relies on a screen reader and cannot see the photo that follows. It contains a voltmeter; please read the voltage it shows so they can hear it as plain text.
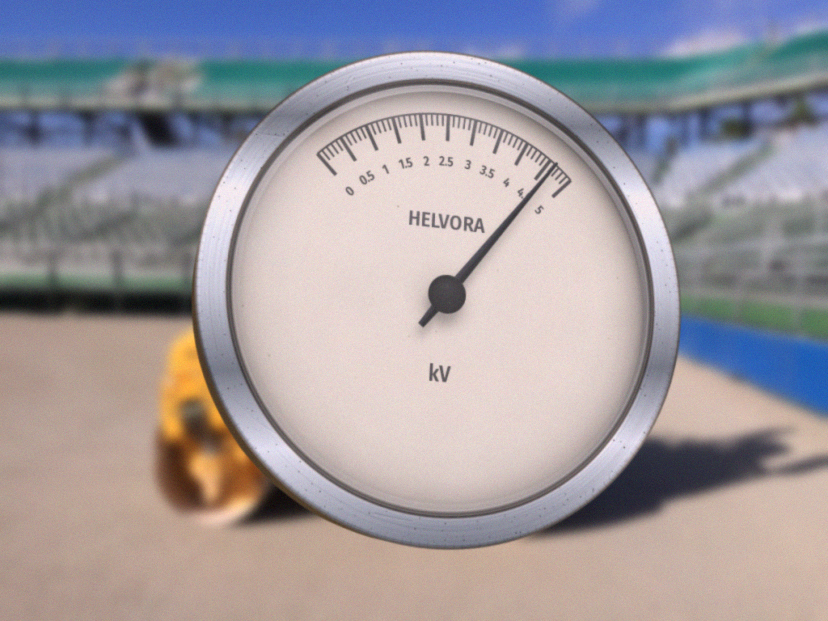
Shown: 4.6 kV
